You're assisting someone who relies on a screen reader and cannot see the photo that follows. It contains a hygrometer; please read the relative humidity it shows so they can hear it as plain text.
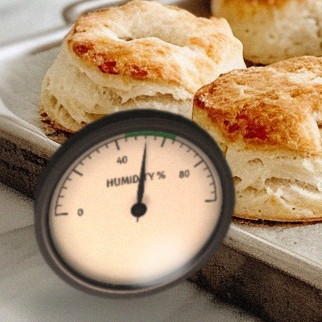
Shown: 52 %
